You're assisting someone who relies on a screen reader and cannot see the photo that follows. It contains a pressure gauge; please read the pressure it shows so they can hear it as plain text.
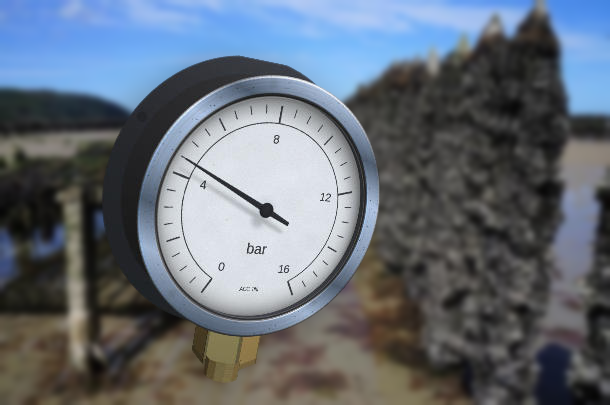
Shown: 4.5 bar
